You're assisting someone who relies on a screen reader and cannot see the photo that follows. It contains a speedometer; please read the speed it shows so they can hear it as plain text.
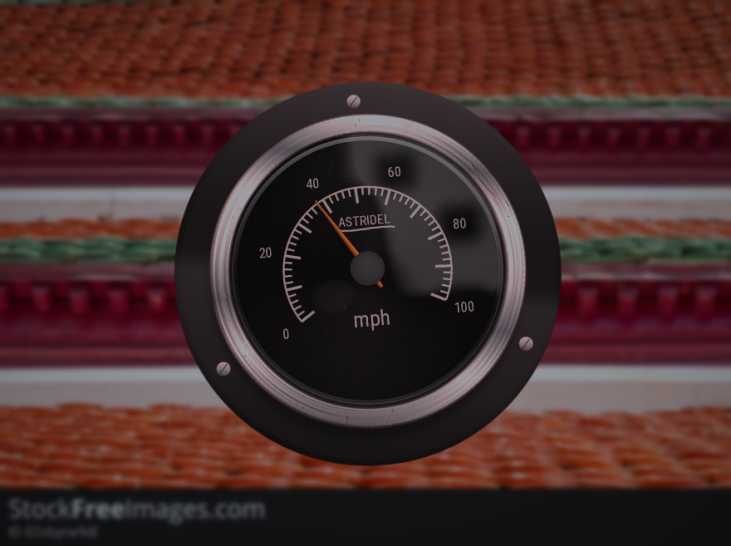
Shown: 38 mph
